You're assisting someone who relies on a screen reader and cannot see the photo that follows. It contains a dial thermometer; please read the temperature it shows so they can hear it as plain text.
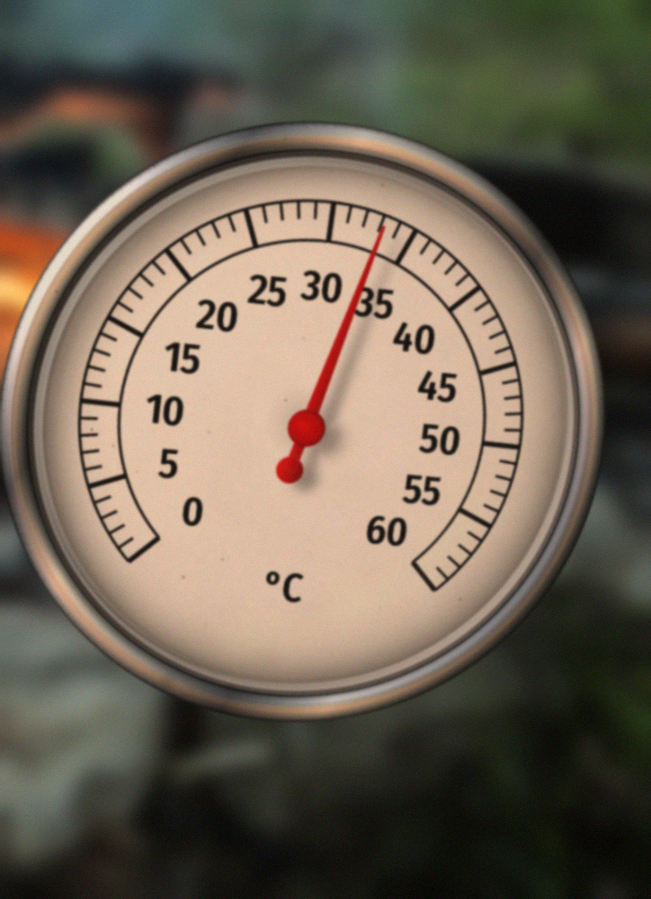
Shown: 33 °C
